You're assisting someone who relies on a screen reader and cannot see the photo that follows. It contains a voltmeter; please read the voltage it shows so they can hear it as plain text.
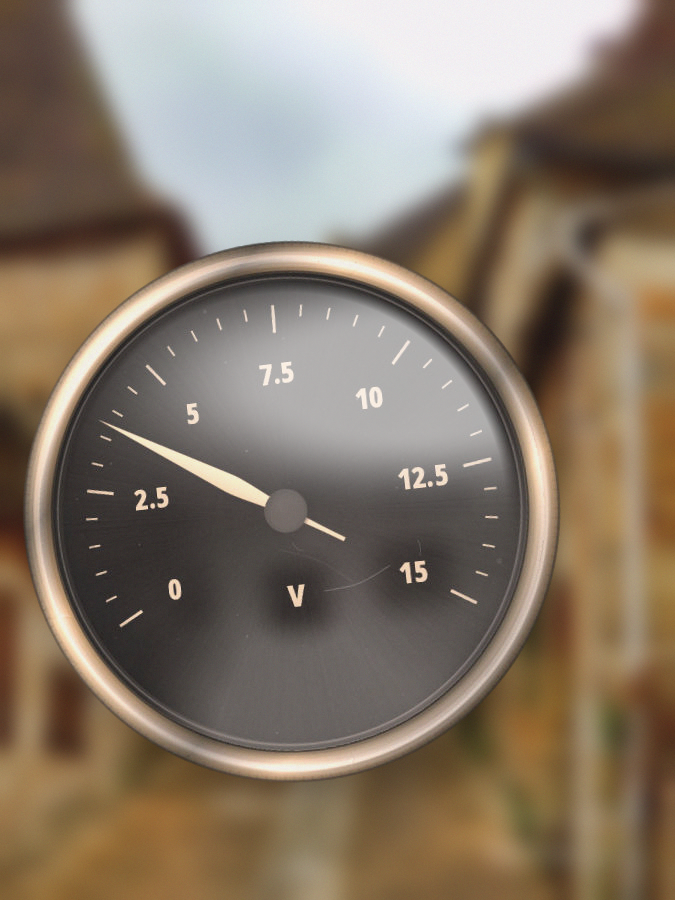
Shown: 3.75 V
